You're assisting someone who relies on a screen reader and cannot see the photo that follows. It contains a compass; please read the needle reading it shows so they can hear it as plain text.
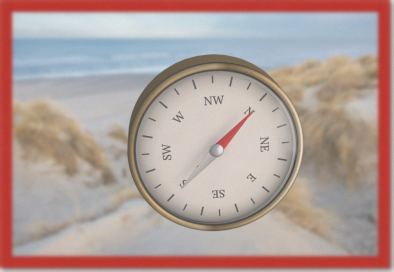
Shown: 0 °
